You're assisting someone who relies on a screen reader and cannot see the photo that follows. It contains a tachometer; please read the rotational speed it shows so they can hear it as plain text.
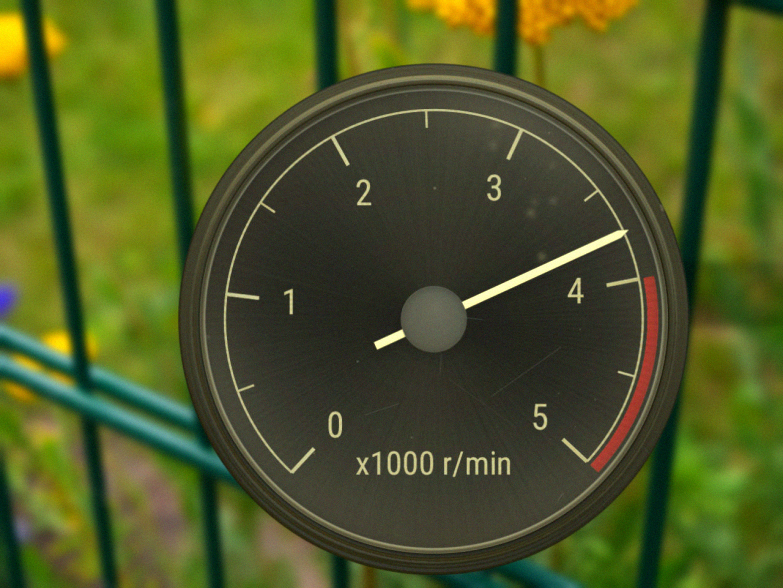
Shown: 3750 rpm
